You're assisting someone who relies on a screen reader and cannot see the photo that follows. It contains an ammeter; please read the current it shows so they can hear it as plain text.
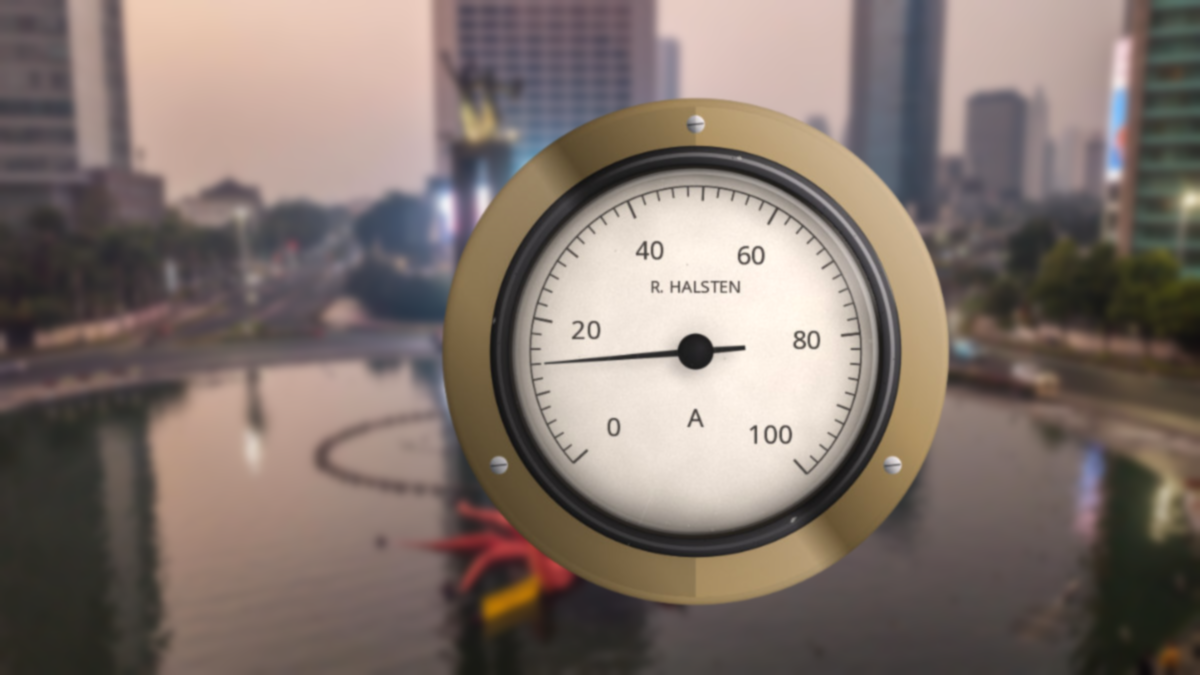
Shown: 14 A
